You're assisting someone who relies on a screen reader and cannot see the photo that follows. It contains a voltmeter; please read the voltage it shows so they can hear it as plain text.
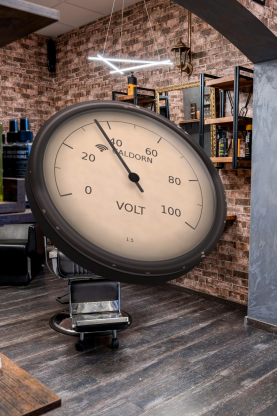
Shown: 35 V
